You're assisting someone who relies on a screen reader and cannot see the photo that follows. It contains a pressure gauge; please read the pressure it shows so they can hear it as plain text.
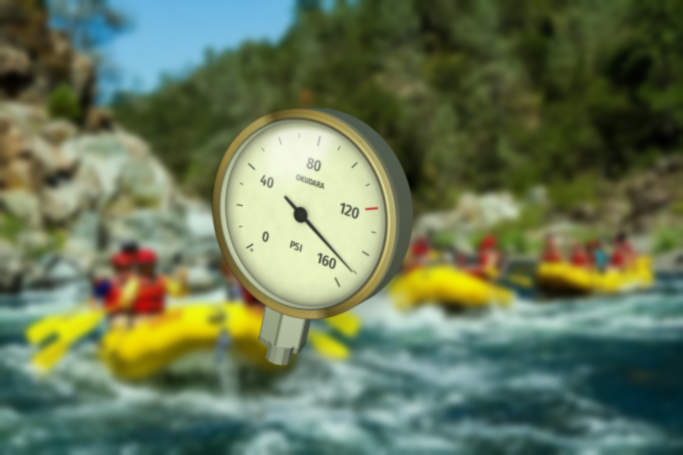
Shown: 150 psi
